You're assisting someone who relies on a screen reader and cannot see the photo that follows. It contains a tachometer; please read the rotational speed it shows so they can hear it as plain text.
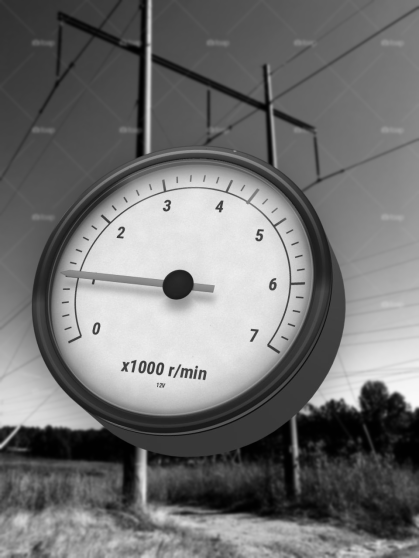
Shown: 1000 rpm
